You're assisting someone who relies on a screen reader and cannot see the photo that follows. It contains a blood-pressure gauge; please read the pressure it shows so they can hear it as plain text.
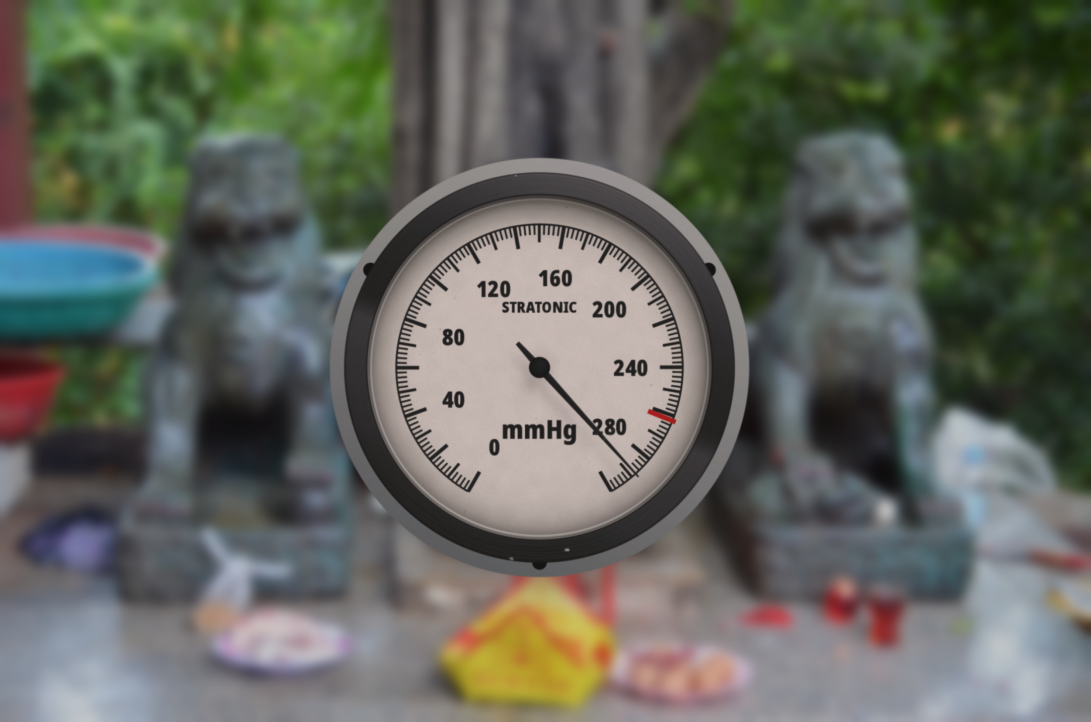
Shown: 288 mmHg
